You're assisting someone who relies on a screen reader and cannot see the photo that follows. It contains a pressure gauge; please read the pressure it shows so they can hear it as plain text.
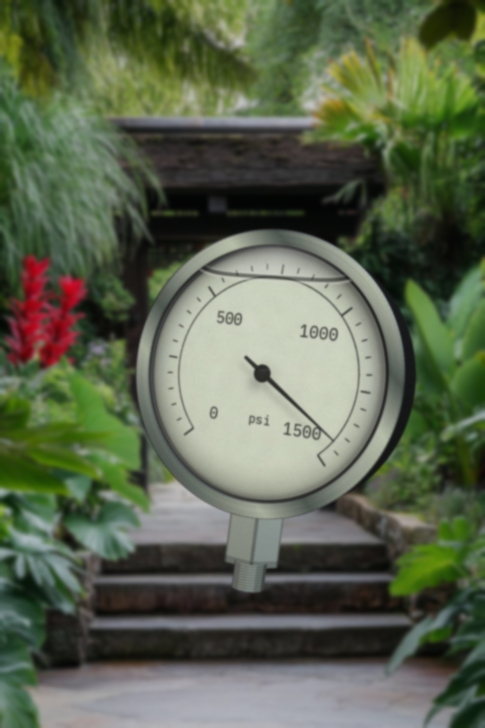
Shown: 1425 psi
